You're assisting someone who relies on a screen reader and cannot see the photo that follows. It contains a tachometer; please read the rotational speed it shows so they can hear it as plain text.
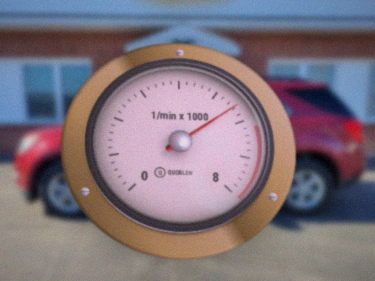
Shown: 5600 rpm
